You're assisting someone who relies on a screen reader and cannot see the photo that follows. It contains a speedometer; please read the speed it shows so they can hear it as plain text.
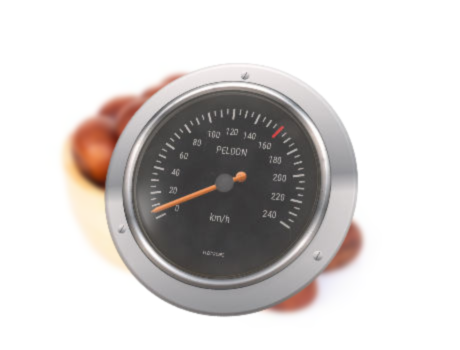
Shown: 5 km/h
